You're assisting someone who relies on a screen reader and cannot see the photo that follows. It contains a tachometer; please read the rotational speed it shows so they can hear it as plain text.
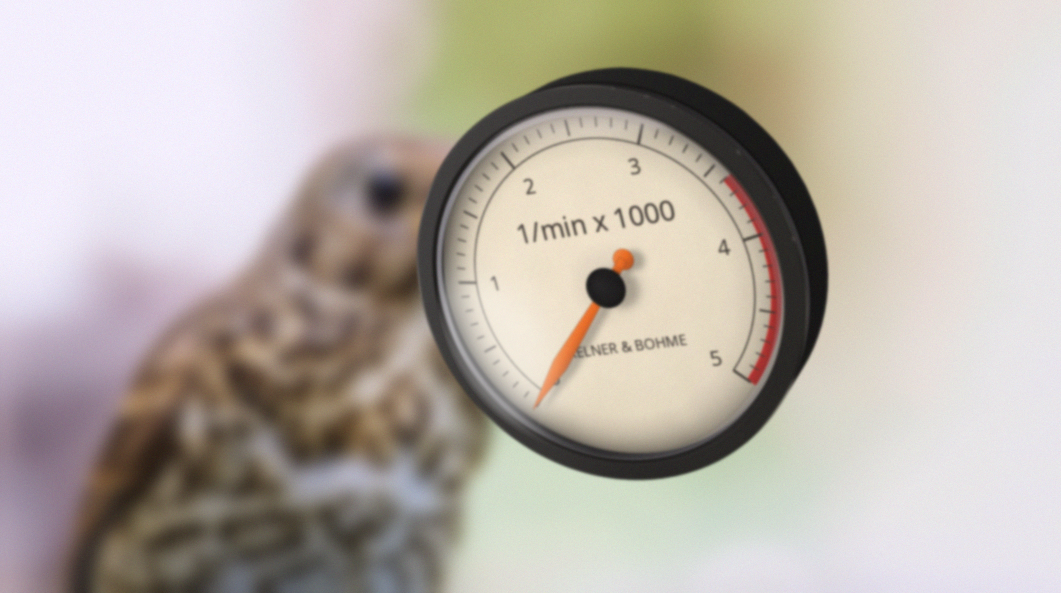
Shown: 0 rpm
